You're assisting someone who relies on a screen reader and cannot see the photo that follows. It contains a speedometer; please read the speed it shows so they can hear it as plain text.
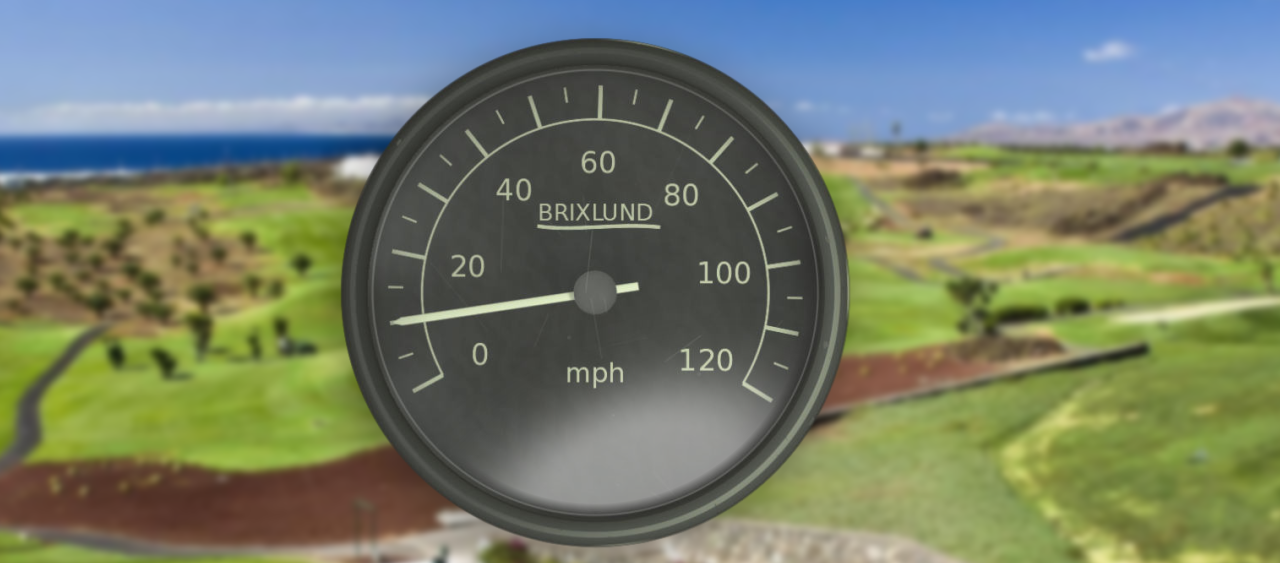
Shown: 10 mph
